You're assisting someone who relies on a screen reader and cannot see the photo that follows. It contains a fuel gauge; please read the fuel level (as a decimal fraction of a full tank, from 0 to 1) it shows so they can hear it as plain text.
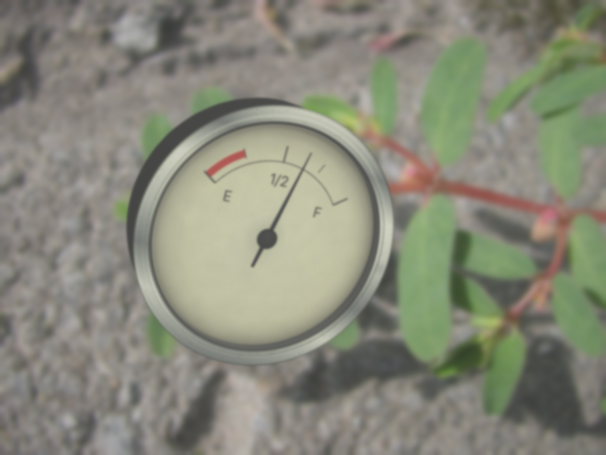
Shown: 0.625
